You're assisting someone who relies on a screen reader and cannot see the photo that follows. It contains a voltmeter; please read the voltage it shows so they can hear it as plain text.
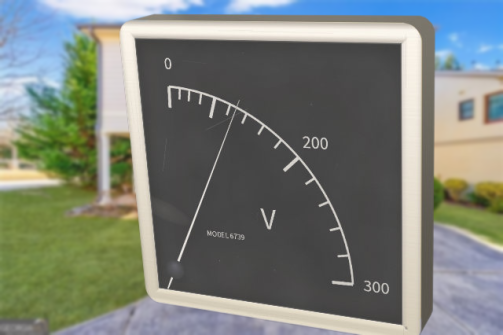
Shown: 130 V
